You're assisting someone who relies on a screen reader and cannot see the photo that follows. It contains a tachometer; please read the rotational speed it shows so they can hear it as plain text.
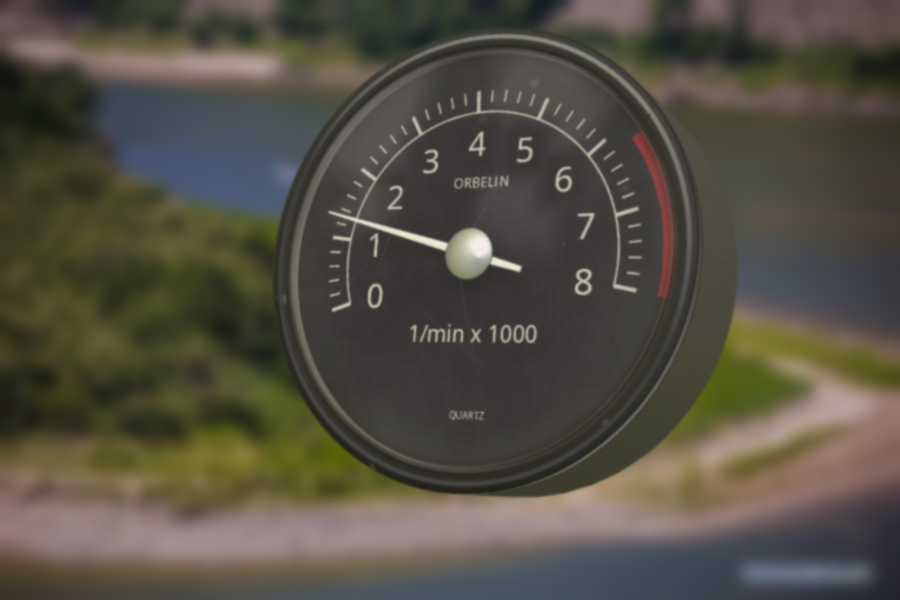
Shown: 1300 rpm
